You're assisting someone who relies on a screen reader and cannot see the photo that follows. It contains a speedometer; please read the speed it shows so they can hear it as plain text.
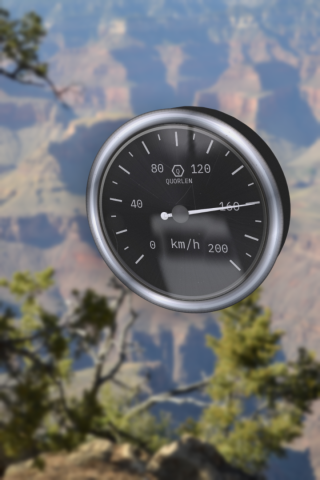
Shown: 160 km/h
